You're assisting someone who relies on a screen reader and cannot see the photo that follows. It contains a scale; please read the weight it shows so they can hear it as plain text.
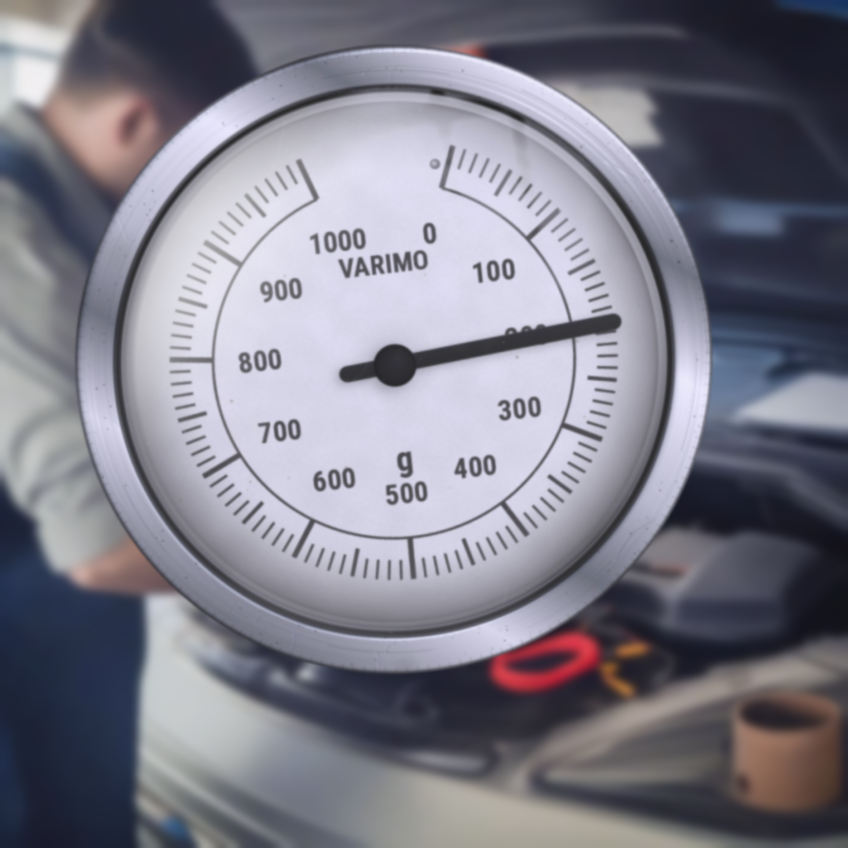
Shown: 200 g
